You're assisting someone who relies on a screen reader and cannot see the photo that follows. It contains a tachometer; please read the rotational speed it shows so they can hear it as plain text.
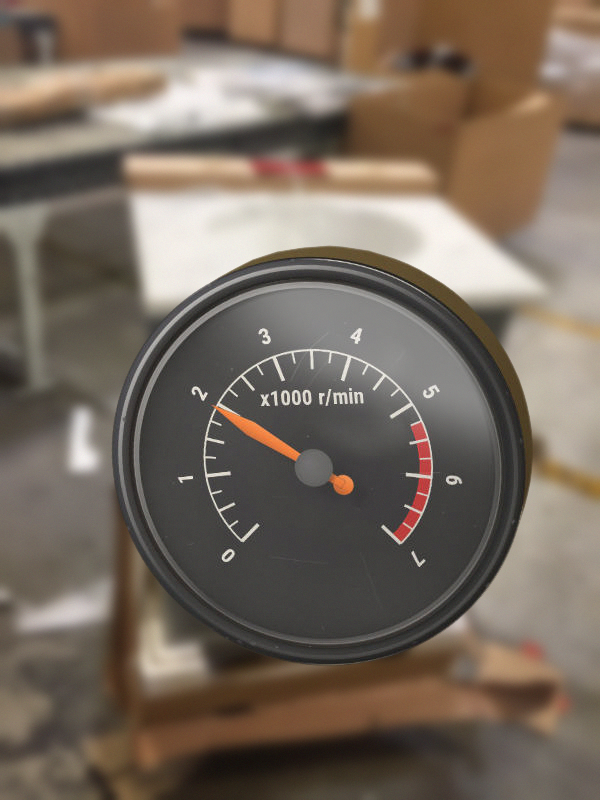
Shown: 2000 rpm
